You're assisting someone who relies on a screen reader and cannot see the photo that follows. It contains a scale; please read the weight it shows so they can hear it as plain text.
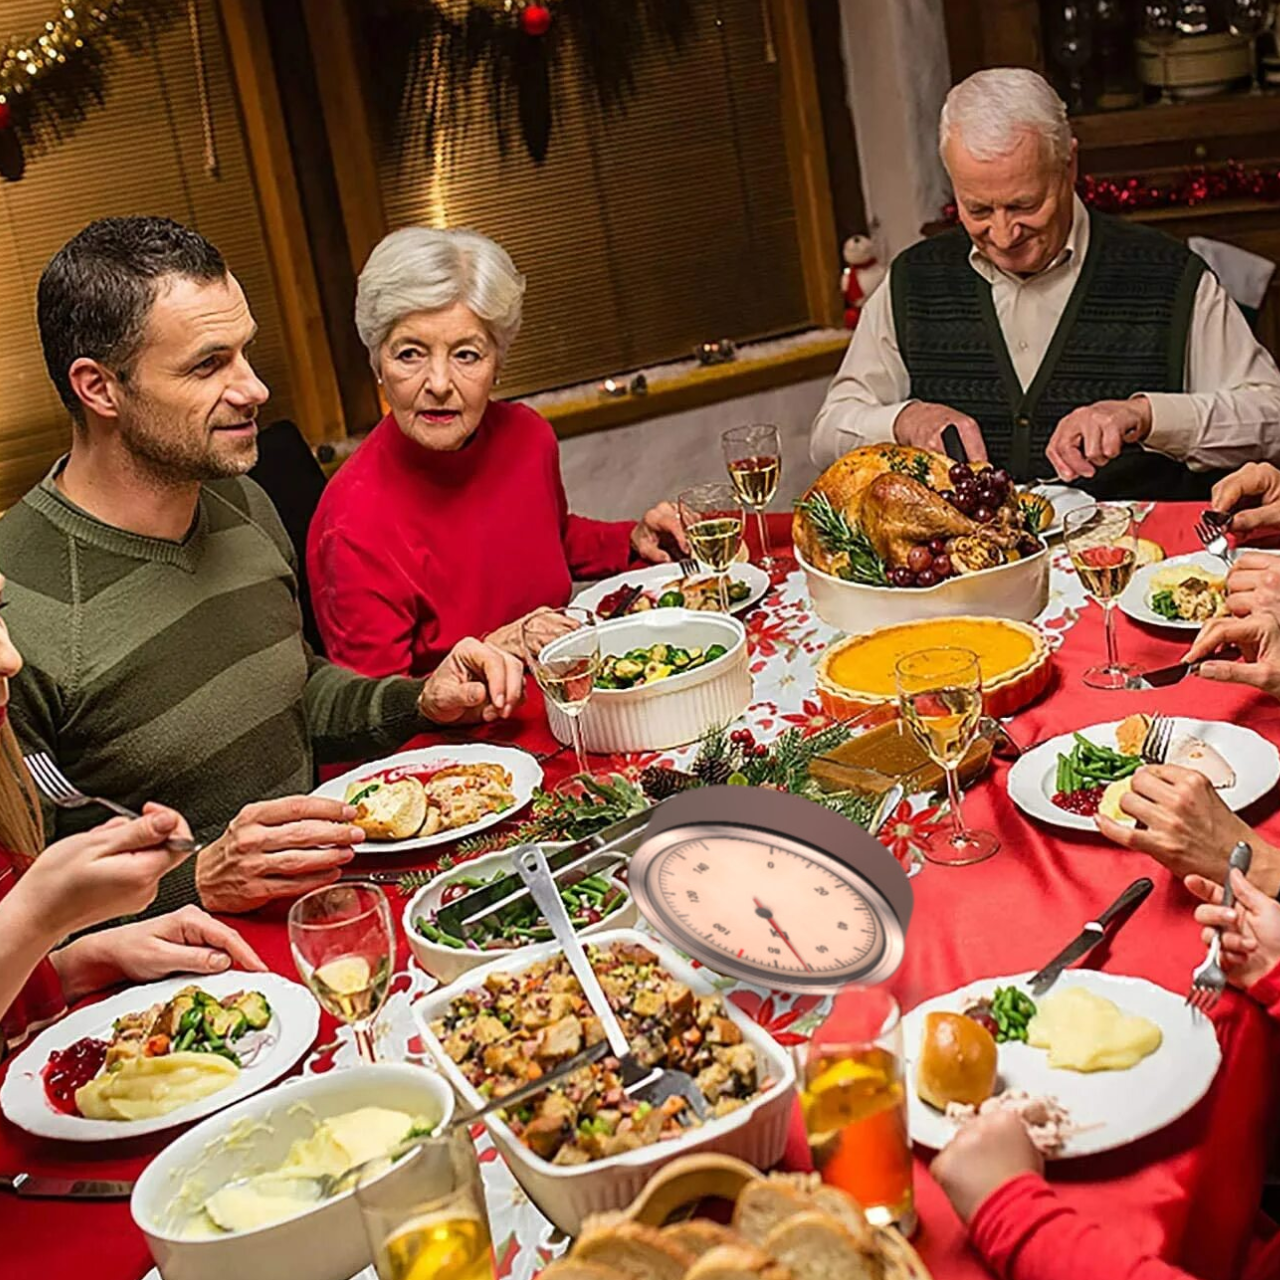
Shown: 70 kg
